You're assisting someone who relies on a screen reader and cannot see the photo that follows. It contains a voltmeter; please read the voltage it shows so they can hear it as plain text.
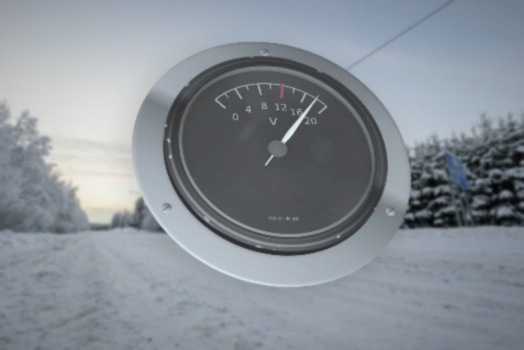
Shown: 18 V
